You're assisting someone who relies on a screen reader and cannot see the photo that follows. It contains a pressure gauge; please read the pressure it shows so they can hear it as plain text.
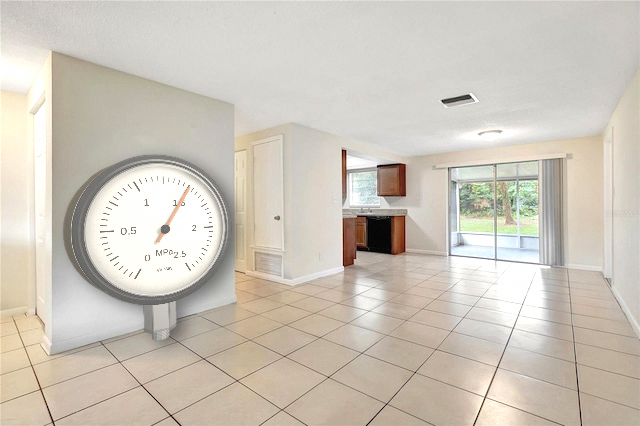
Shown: 1.5 MPa
